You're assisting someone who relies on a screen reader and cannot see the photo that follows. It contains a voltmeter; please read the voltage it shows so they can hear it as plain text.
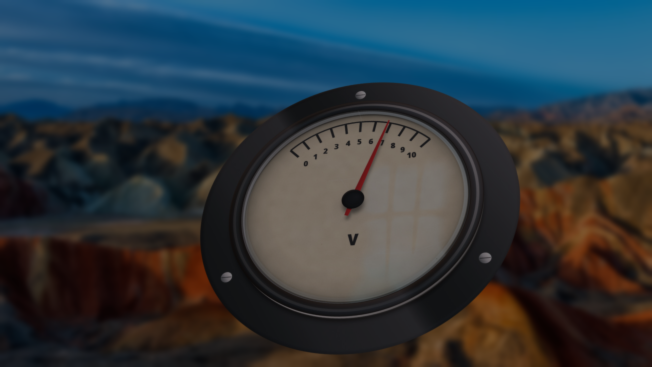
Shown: 7 V
